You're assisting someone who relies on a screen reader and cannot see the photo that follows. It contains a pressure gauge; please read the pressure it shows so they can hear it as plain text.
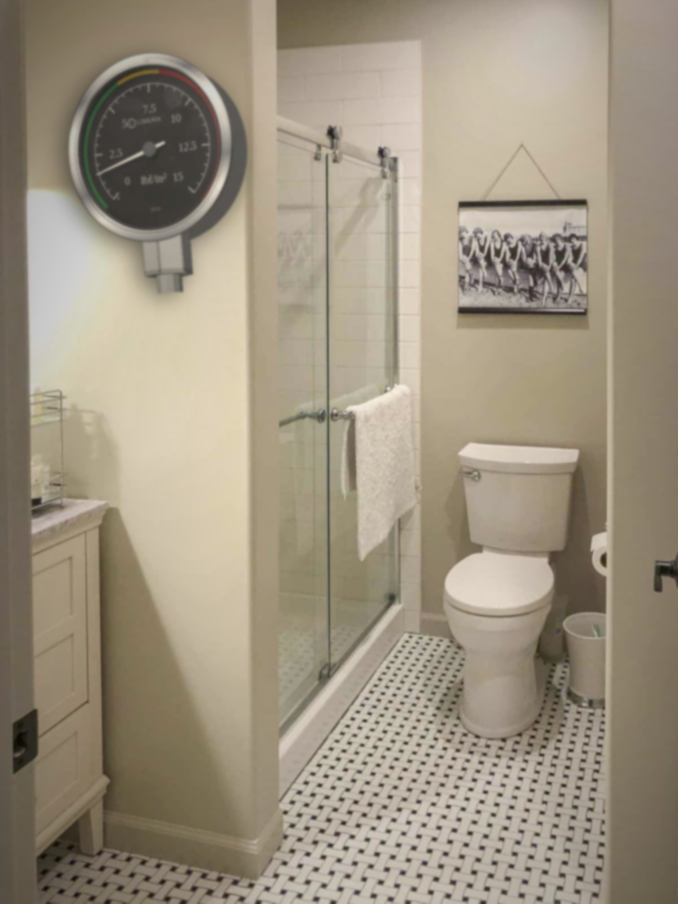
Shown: 1.5 psi
